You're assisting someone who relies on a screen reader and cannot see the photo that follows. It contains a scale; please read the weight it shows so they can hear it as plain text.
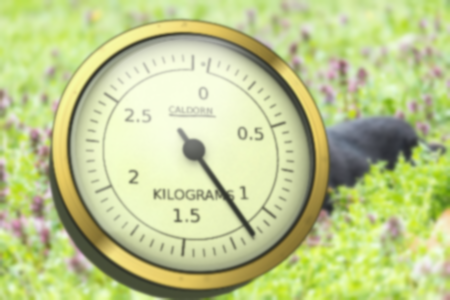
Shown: 1.15 kg
